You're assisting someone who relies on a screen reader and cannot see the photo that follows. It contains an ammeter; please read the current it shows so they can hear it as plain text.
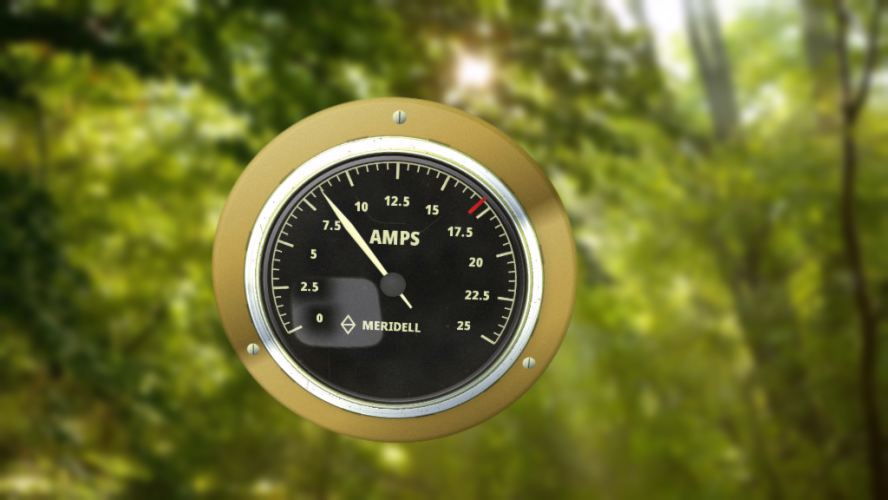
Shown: 8.5 A
